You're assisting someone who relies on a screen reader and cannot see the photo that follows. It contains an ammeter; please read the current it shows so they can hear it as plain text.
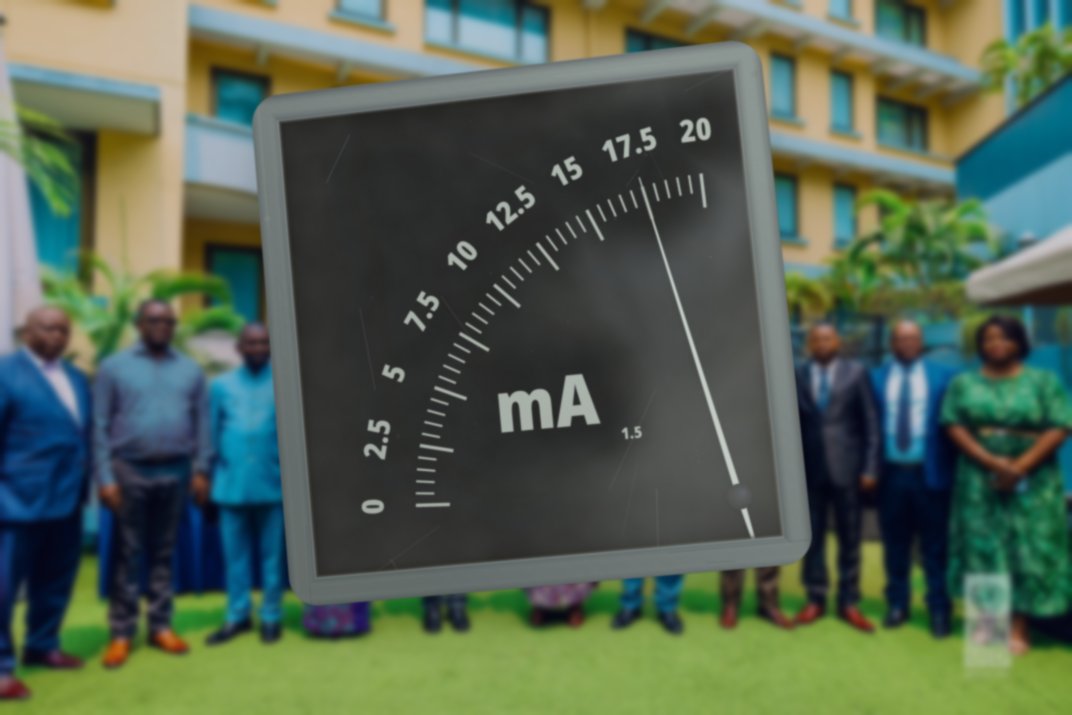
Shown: 17.5 mA
